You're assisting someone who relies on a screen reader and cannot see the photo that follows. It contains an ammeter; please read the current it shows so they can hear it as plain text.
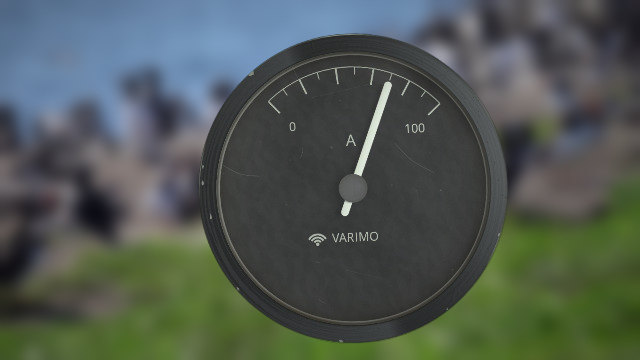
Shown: 70 A
